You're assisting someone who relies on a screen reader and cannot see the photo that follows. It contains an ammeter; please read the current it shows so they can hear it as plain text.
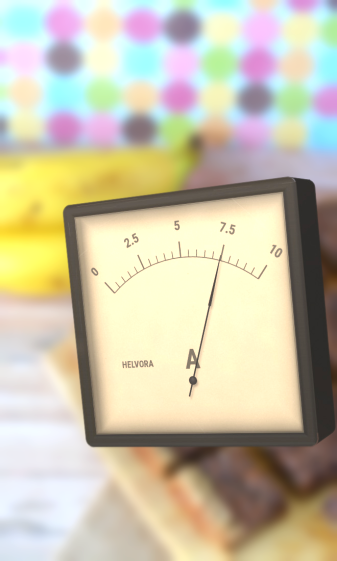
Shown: 7.5 A
